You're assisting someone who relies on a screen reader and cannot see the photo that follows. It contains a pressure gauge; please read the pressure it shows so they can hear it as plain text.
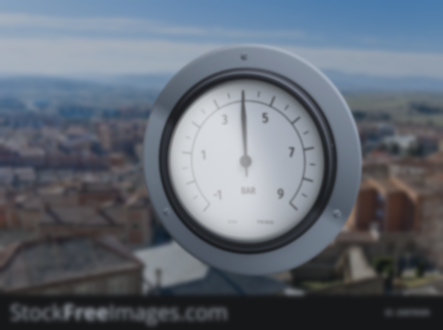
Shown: 4 bar
